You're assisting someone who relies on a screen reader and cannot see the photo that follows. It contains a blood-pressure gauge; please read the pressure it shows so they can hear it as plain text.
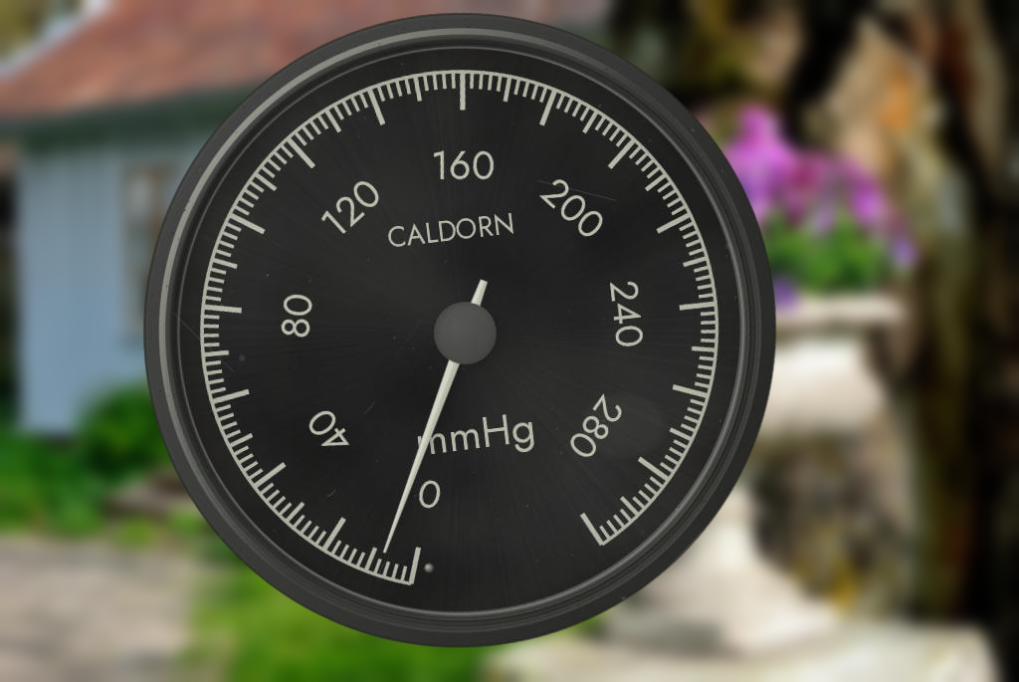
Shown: 8 mmHg
